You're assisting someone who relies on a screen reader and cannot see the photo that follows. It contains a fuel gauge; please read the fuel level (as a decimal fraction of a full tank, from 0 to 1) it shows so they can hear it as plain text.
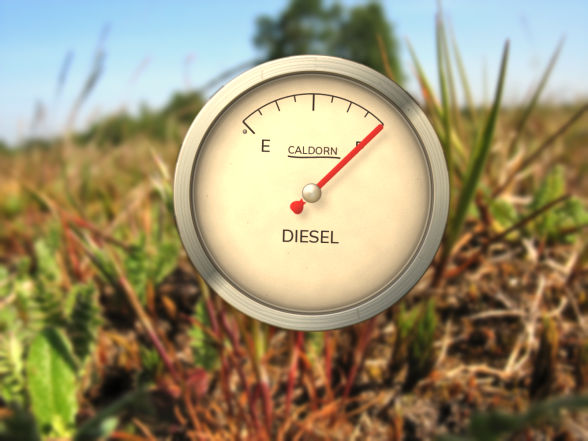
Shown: 1
